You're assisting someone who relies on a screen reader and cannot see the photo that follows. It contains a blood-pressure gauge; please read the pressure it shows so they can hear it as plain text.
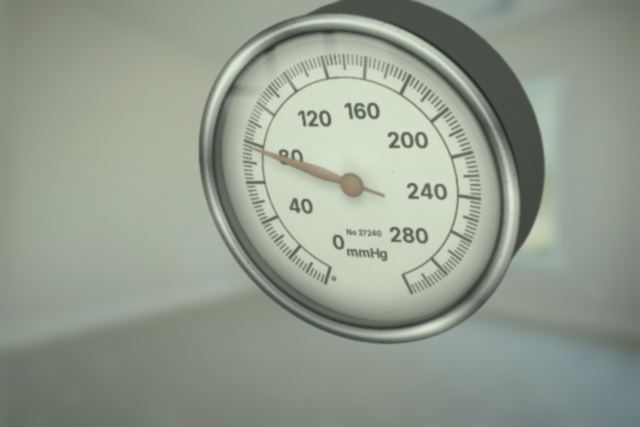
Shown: 80 mmHg
